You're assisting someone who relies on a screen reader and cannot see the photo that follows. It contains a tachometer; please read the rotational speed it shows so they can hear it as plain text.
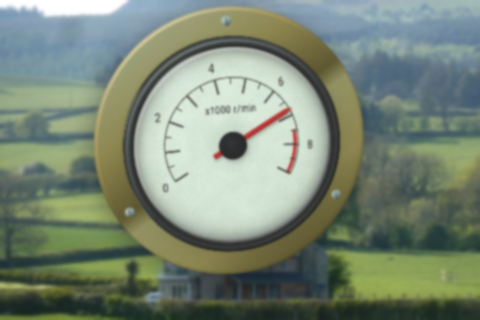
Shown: 6750 rpm
